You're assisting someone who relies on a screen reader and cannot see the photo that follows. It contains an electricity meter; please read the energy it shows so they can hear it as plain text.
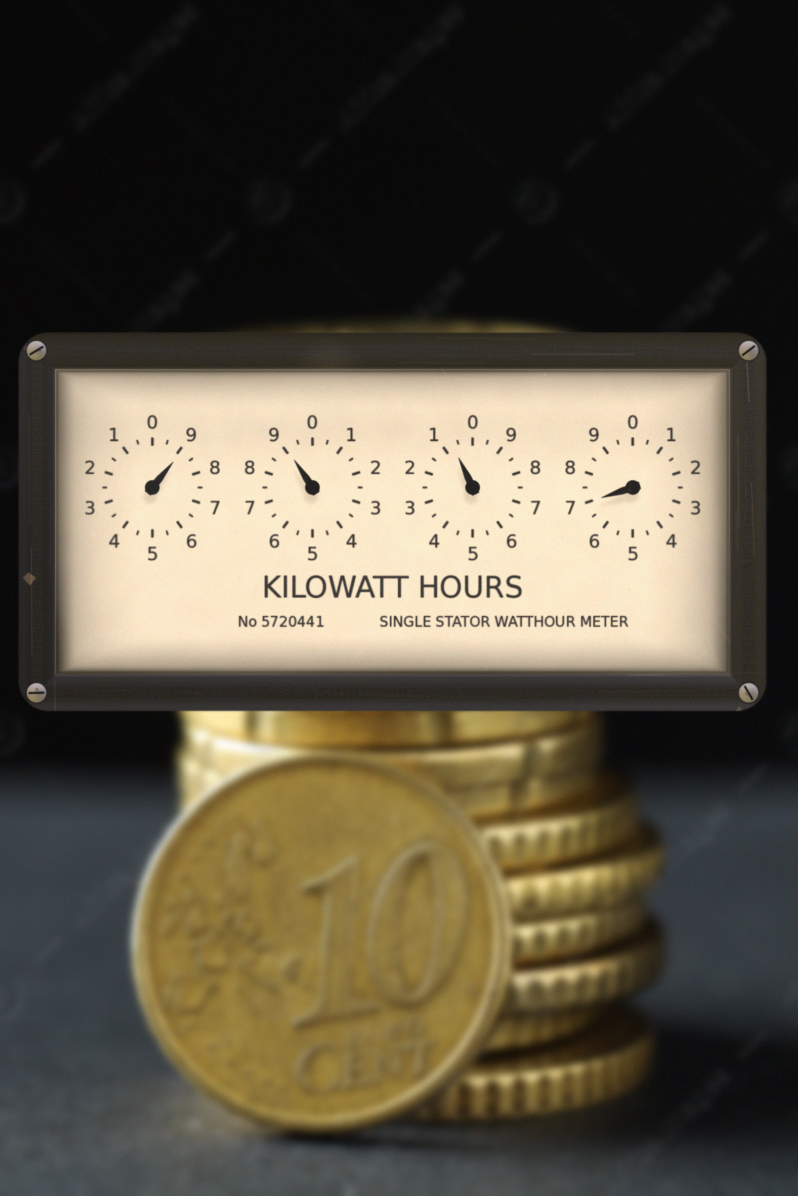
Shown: 8907 kWh
